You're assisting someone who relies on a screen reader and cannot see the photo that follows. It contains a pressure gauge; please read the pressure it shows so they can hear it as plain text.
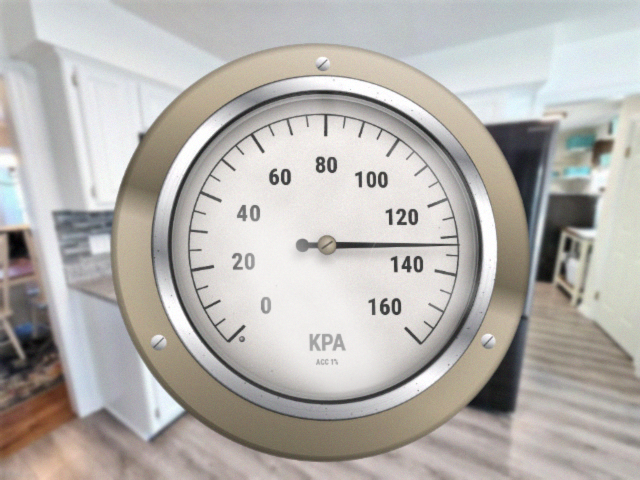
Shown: 132.5 kPa
